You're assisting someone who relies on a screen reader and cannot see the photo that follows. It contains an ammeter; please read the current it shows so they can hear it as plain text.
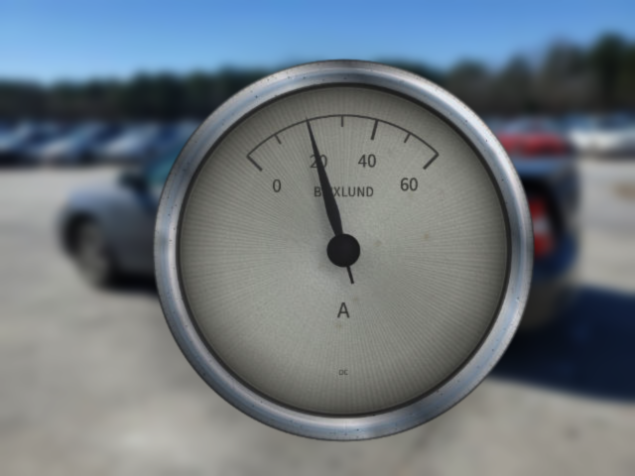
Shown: 20 A
